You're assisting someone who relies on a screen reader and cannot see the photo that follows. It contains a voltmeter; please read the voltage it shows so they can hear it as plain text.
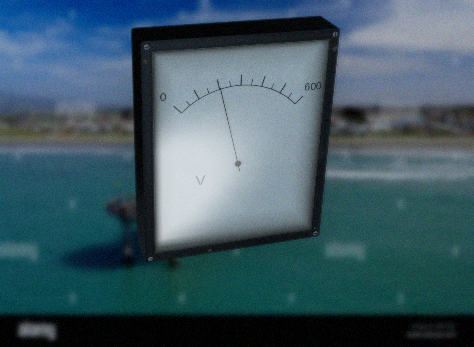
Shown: 200 V
